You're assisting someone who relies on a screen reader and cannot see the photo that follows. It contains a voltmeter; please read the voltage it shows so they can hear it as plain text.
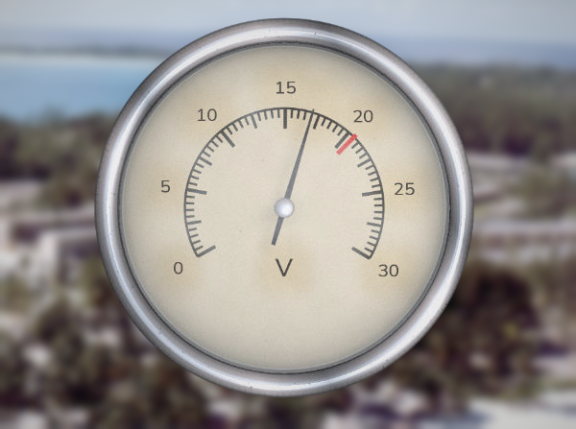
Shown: 17 V
